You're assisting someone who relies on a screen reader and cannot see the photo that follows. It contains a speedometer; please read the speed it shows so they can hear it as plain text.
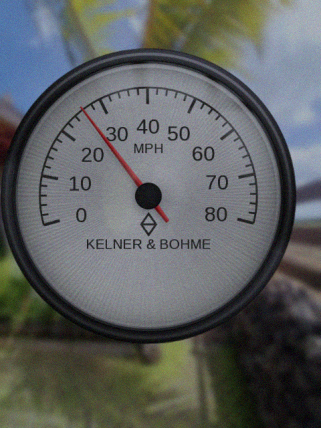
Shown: 26 mph
